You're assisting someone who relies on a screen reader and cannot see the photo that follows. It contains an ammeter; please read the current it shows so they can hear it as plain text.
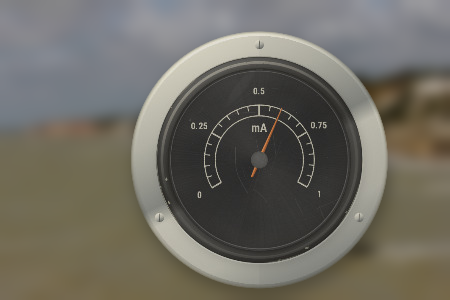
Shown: 0.6 mA
